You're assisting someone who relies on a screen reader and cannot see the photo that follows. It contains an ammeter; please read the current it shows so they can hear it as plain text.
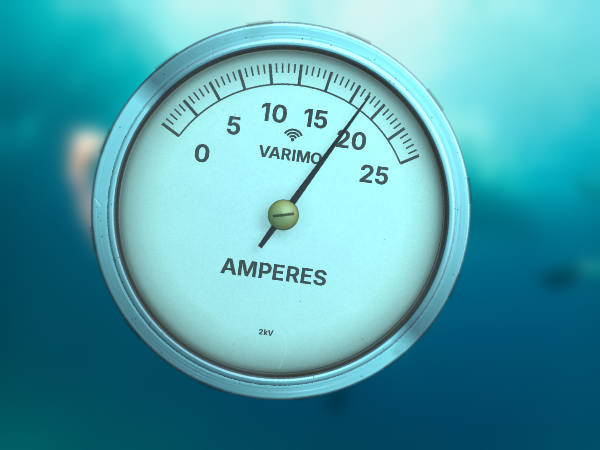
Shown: 18.5 A
